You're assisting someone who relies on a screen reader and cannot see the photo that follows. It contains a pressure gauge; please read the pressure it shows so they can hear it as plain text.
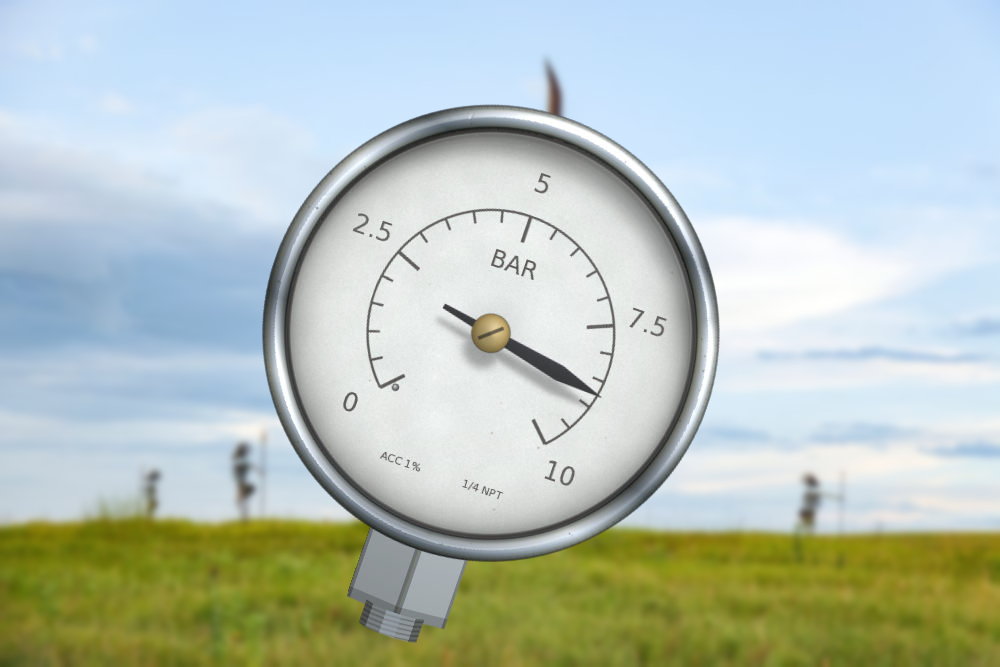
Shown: 8.75 bar
